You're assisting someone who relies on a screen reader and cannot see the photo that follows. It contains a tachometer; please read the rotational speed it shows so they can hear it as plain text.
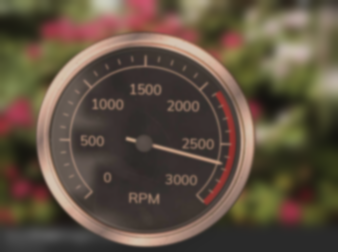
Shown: 2650 rpm
